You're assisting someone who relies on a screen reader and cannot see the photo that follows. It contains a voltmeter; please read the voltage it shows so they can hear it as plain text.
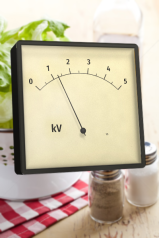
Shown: 1.25 kV
